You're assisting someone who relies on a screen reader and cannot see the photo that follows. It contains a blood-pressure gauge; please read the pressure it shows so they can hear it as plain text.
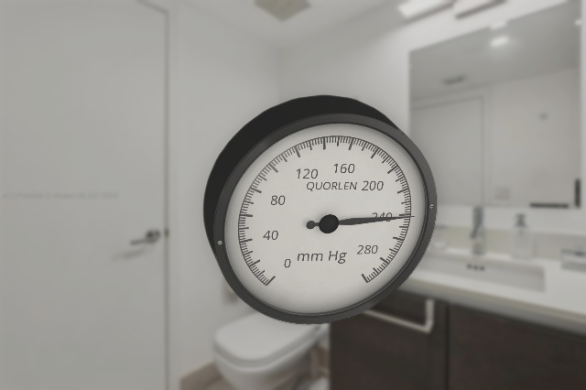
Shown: 240 mmHg
